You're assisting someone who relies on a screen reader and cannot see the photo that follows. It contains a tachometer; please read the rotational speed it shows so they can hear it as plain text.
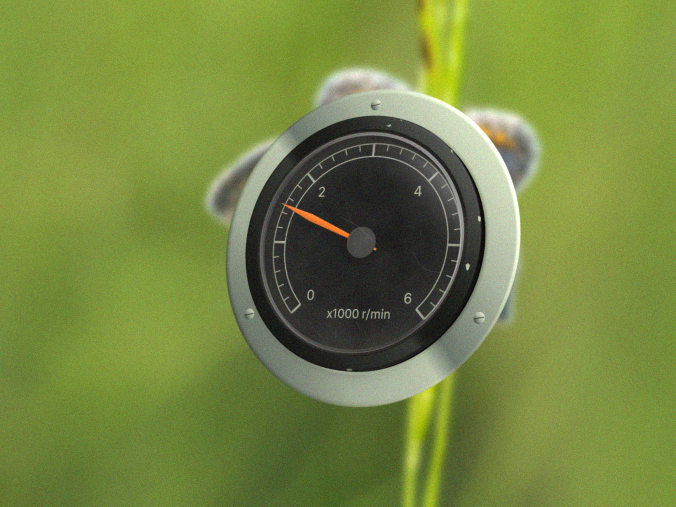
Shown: 1500 rpm
